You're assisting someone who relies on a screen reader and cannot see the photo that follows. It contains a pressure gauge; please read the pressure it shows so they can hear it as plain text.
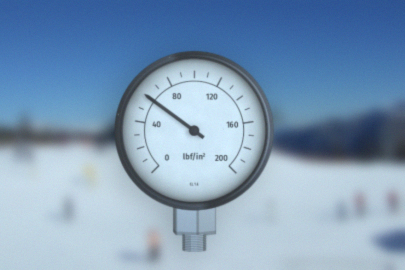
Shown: 60 psi
